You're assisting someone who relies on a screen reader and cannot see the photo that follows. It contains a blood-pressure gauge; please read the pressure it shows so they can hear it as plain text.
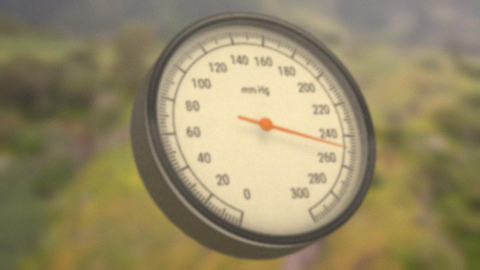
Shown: 250 mmHg
